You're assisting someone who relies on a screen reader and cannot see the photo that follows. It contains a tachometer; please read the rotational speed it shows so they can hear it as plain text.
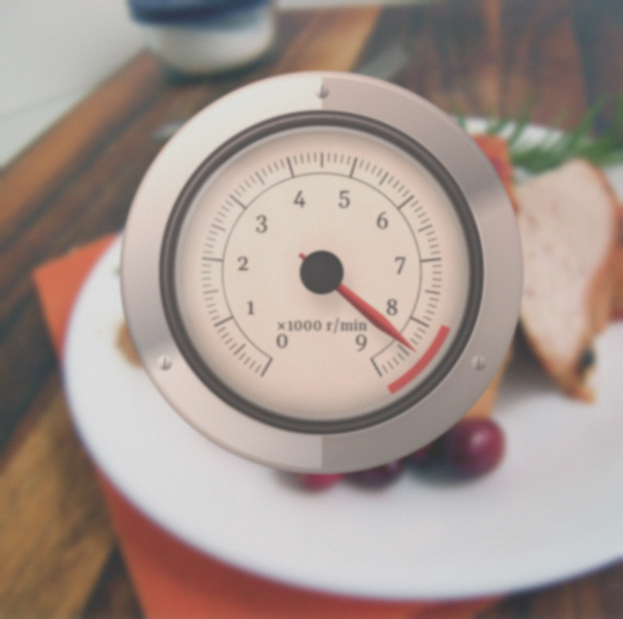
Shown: 8400 rpm
